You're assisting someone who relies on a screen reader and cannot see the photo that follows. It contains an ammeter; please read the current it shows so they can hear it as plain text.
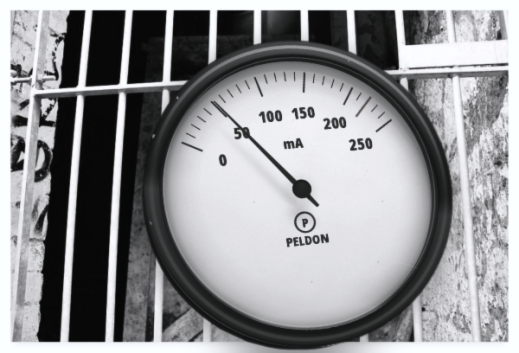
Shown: 50 mA
